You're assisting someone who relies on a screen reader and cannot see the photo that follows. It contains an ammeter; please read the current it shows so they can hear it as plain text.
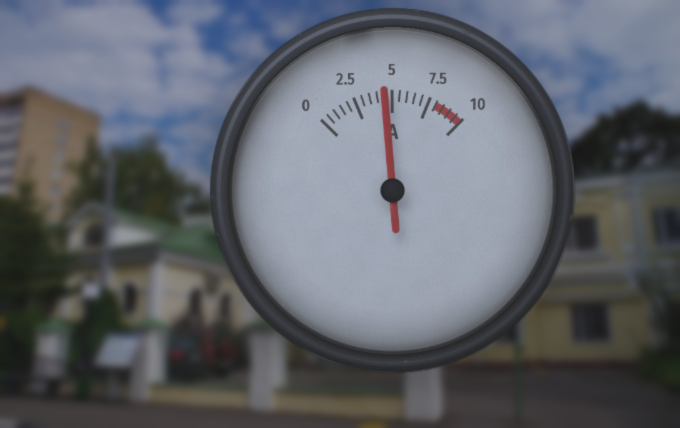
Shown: 4.5 A
